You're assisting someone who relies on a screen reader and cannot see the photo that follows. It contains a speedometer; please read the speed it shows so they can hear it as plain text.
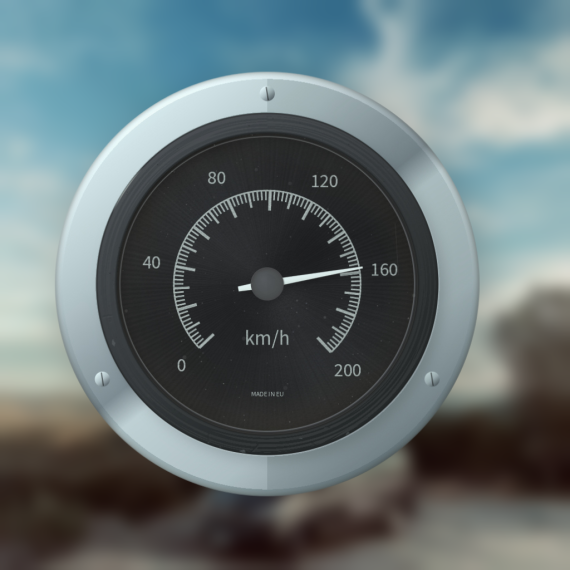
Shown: 158 km/h
